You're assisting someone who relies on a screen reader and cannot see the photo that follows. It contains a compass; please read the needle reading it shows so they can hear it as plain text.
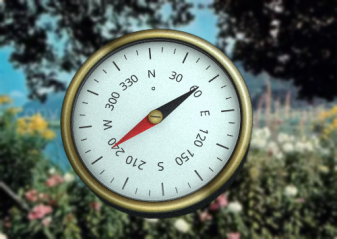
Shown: 240 °
